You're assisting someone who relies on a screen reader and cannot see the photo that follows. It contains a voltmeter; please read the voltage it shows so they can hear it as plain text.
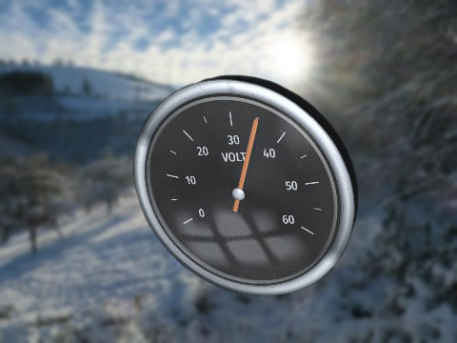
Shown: 35 V
